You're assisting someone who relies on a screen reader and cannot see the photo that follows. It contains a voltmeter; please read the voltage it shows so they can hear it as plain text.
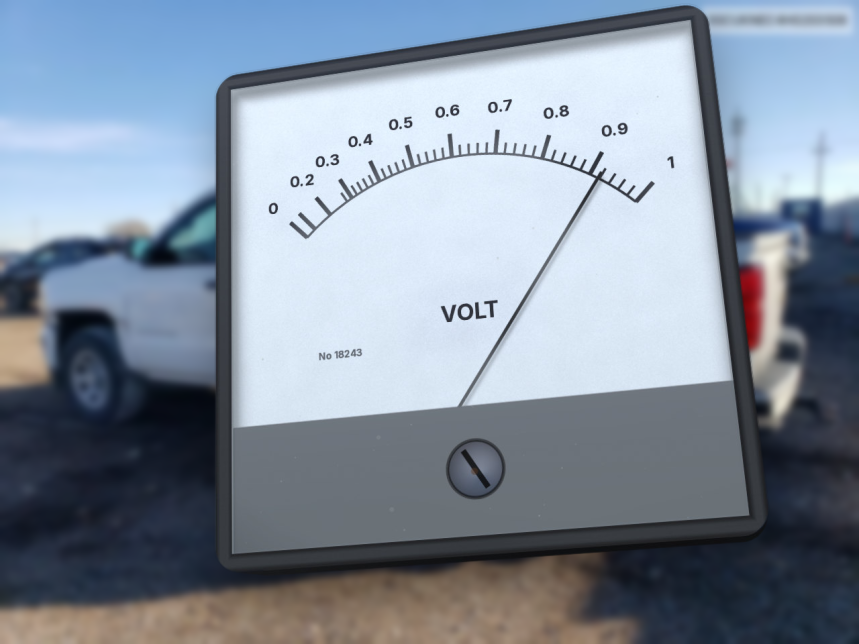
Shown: 0.92 V
